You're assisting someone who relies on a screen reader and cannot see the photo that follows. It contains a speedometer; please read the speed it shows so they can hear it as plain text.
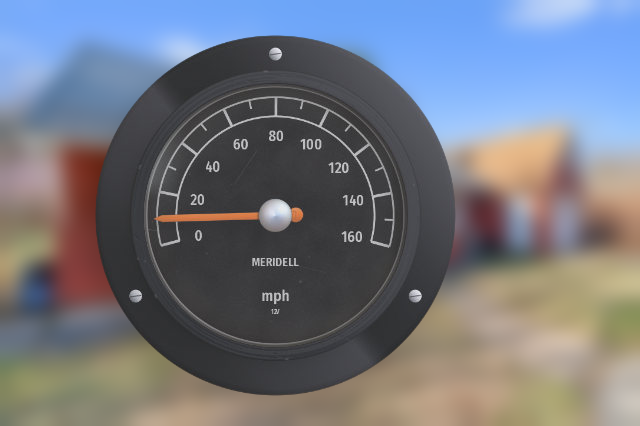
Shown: 10 mph
